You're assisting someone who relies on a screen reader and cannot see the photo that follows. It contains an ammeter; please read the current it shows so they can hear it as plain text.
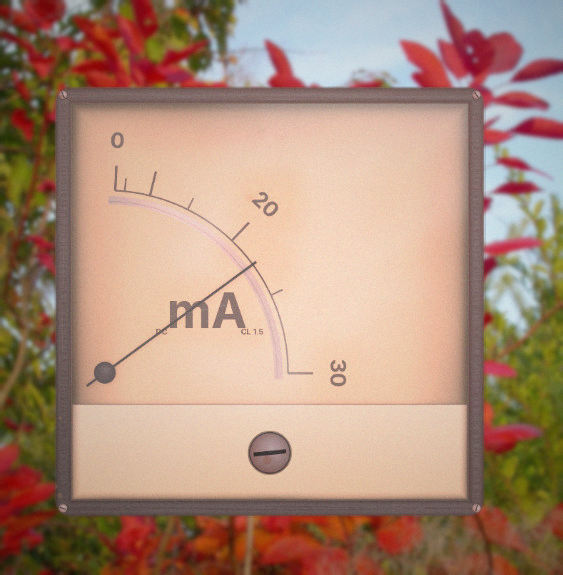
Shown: 22.5 mA
